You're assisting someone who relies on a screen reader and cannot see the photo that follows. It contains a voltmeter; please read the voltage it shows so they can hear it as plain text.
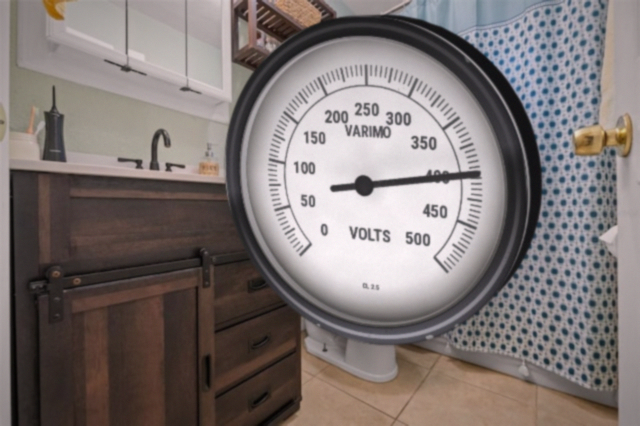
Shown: 400 V
